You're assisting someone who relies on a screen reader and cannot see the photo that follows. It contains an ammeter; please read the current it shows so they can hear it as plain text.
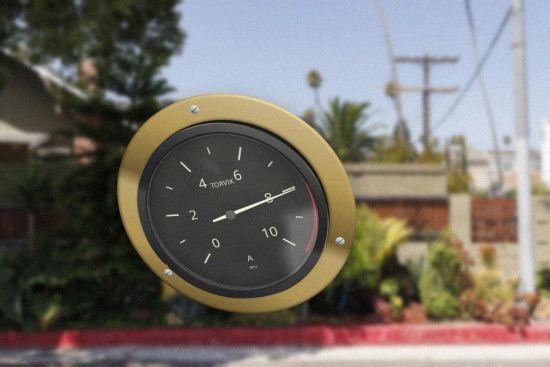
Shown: 8 A
